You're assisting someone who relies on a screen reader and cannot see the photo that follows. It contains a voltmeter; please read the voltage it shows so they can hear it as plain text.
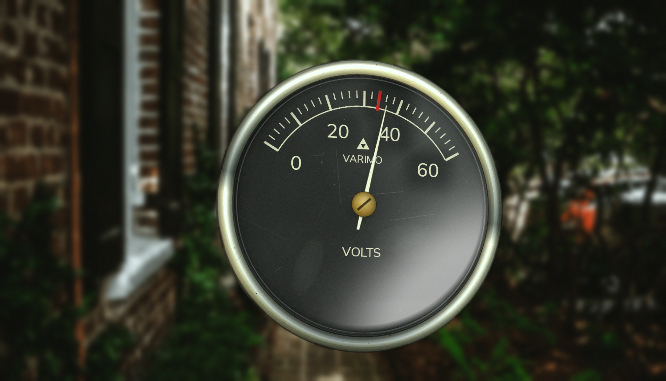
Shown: 36 V
